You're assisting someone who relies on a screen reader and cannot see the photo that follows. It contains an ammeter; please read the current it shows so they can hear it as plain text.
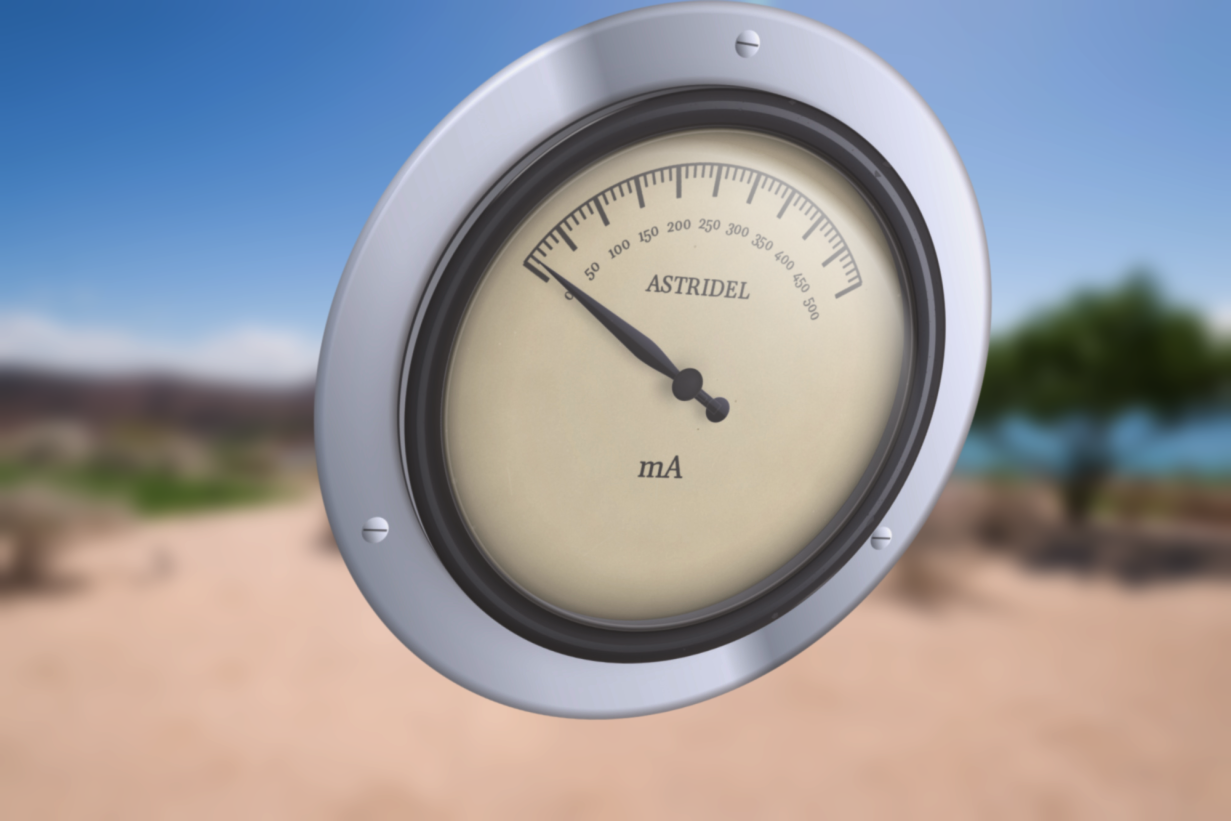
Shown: 10 mA
